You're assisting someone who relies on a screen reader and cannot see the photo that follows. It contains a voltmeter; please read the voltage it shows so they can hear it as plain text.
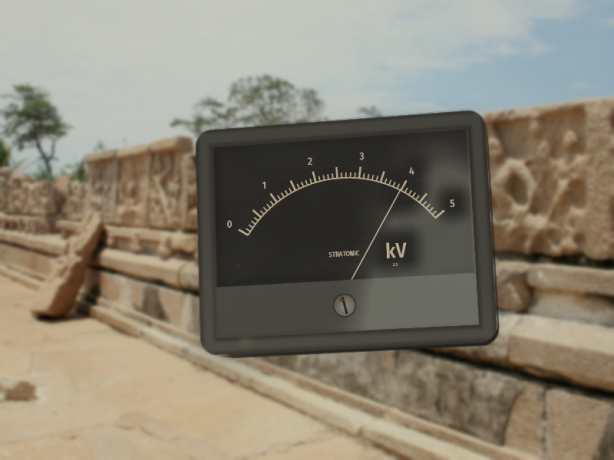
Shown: 4 kV
